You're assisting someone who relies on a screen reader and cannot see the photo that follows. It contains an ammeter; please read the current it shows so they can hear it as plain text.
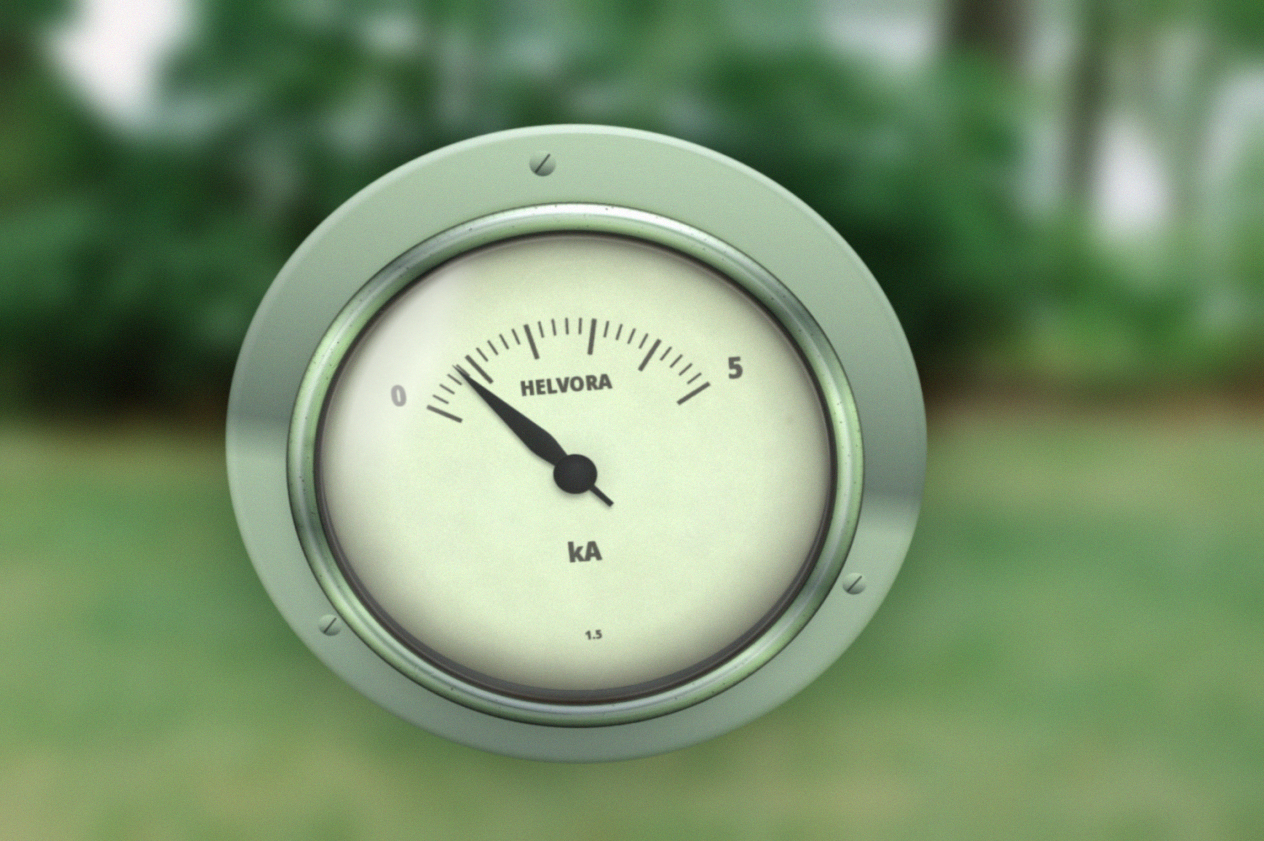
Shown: 0.8 kA
